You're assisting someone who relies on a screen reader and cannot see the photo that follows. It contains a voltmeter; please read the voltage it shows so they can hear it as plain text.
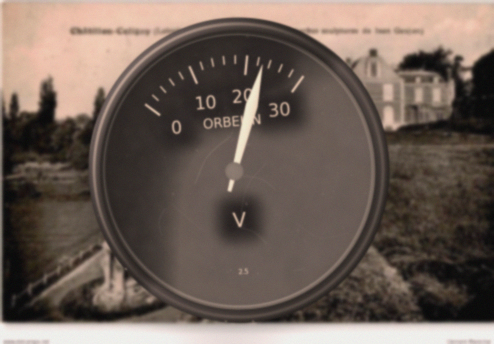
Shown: 23 V
